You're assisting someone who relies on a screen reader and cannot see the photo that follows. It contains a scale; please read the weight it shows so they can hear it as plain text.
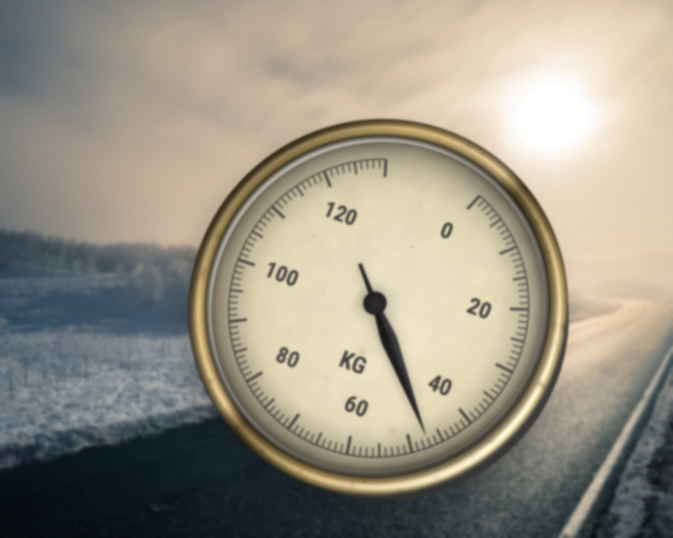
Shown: 47 kg
